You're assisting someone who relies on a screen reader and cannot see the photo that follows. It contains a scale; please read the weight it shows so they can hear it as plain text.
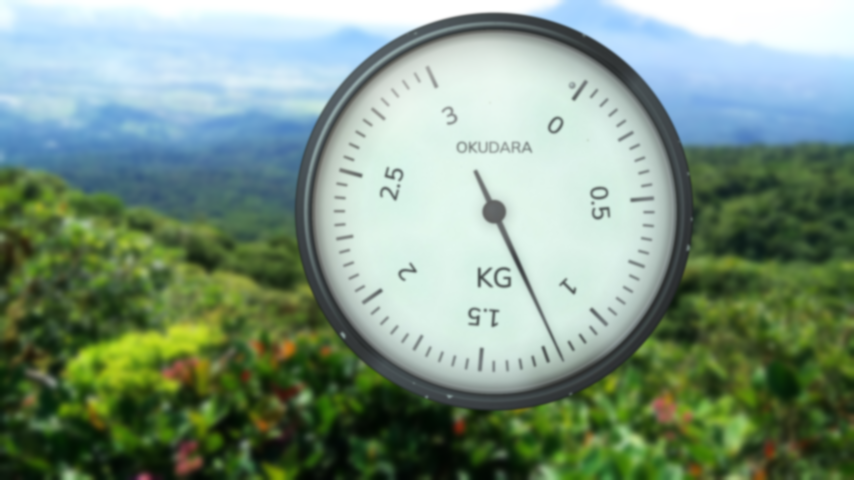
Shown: 1.2 kg
